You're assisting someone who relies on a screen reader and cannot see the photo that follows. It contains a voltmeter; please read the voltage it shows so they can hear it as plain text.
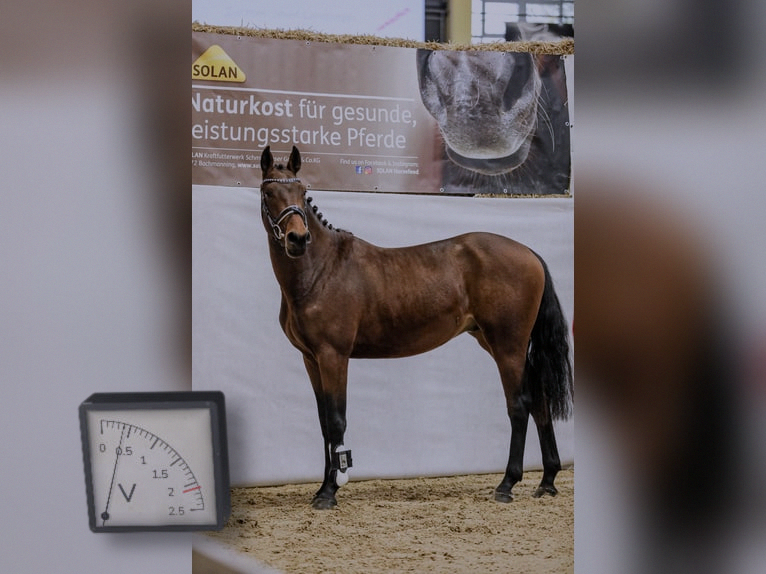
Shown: 0.4 V
